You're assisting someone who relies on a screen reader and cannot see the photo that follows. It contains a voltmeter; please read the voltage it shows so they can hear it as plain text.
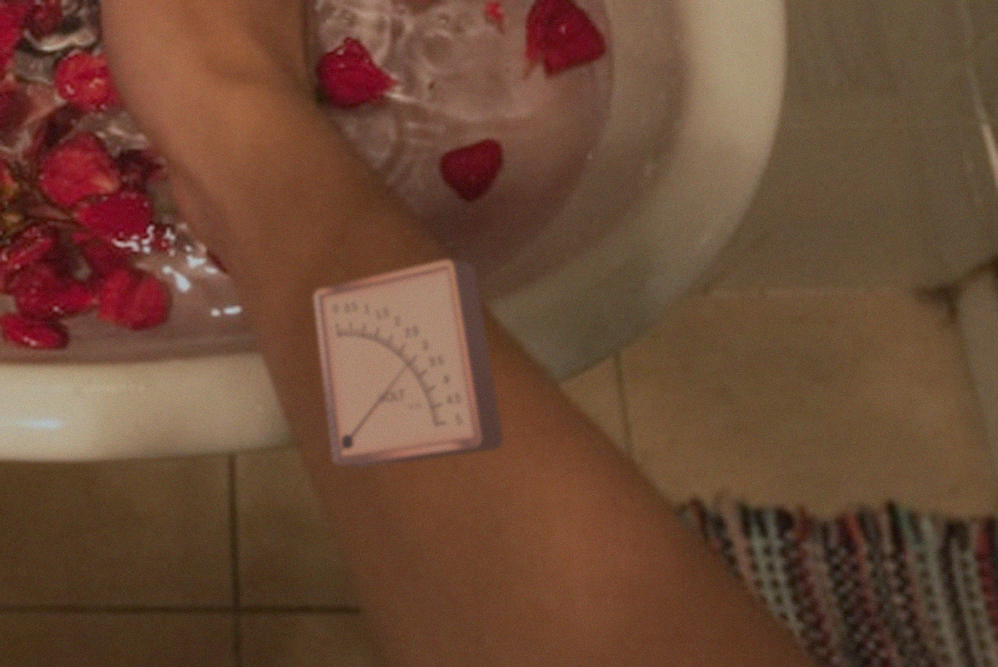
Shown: 3 V
